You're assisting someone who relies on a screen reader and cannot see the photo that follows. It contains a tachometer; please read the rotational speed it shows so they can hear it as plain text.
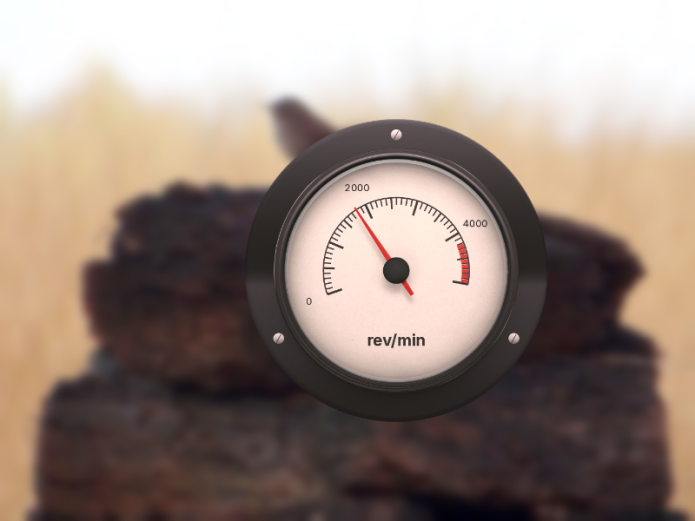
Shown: 1800 rpm
